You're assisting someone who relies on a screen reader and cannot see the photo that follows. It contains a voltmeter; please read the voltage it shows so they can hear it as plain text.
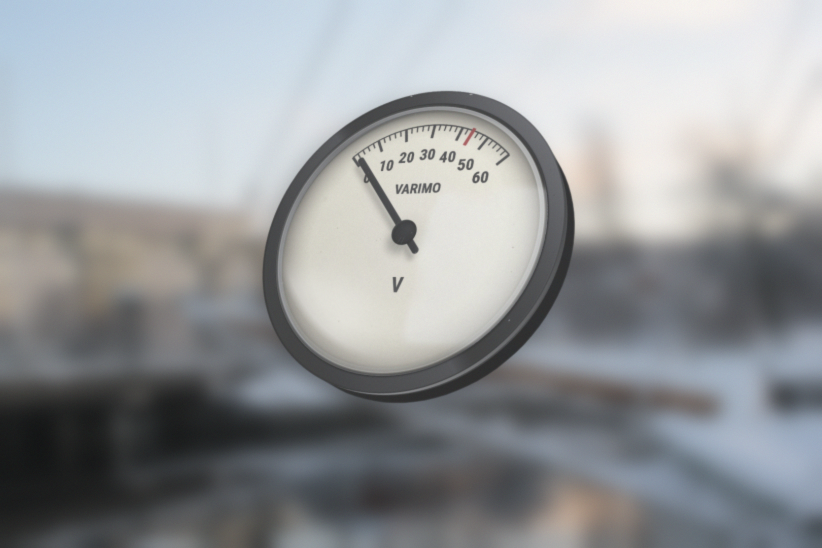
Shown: 2 V
